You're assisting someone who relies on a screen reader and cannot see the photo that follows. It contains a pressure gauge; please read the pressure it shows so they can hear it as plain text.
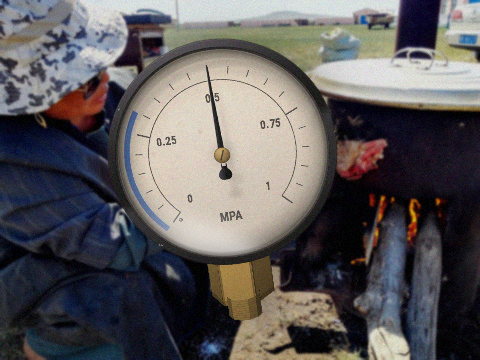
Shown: 0.5 MPa
